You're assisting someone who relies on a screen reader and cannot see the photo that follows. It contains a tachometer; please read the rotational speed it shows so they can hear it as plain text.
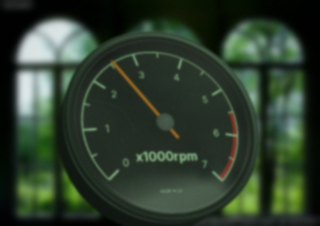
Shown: 2500 rpm
